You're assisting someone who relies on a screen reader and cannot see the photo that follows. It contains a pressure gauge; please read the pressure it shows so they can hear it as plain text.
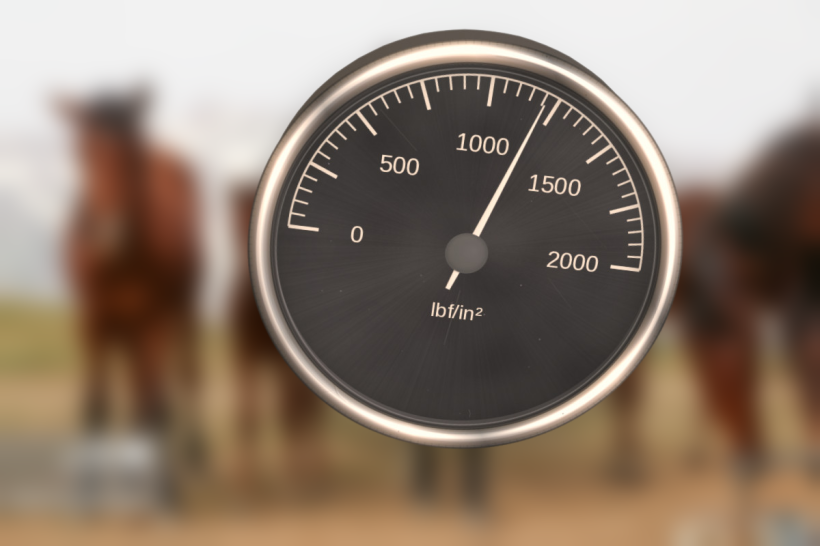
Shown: 1200 psi
